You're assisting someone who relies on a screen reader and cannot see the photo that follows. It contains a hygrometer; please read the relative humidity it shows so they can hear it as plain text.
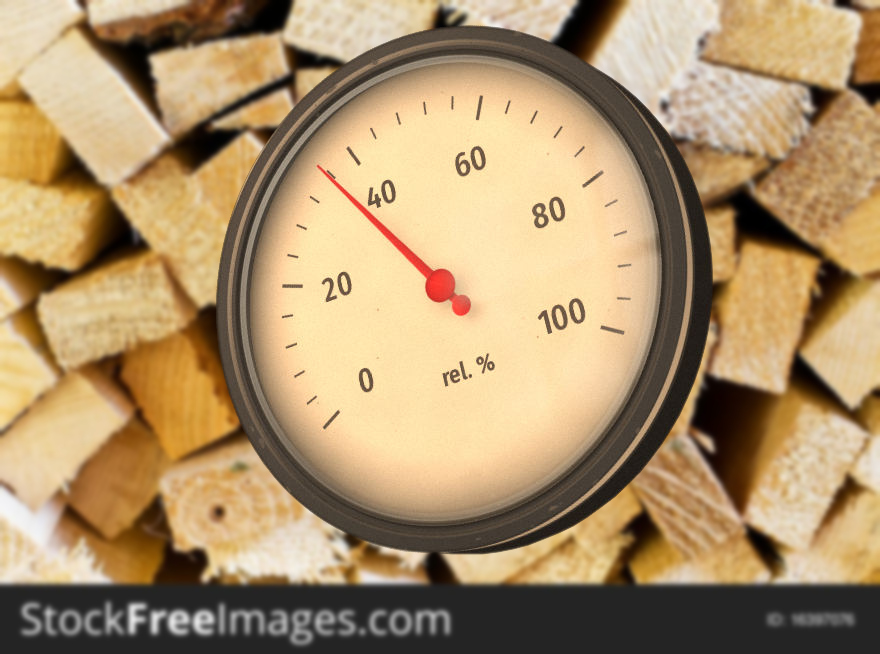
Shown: 36 %
